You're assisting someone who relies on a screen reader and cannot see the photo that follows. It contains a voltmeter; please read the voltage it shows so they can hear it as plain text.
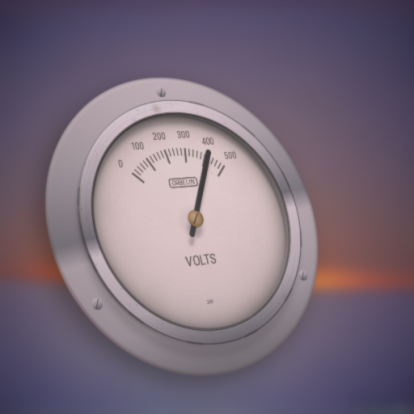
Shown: 400 V
